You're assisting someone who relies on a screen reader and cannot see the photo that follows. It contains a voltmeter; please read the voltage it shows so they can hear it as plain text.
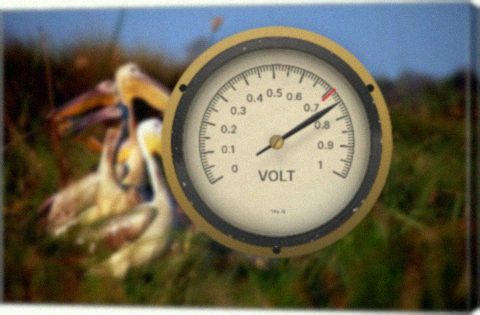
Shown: 0.75 V
